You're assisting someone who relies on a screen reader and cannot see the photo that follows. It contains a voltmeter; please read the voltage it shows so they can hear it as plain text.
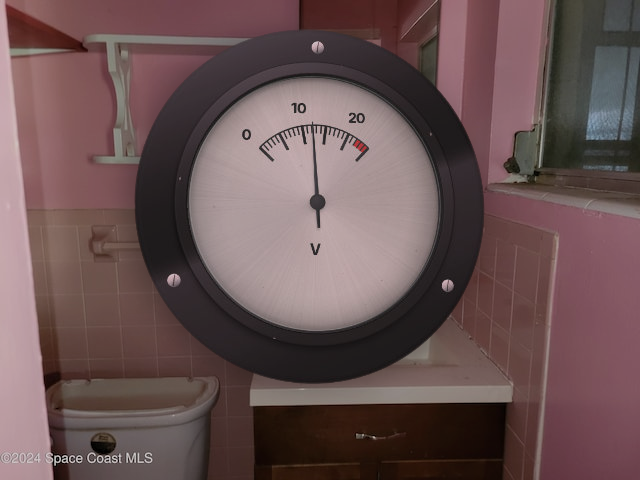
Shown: 12 V
